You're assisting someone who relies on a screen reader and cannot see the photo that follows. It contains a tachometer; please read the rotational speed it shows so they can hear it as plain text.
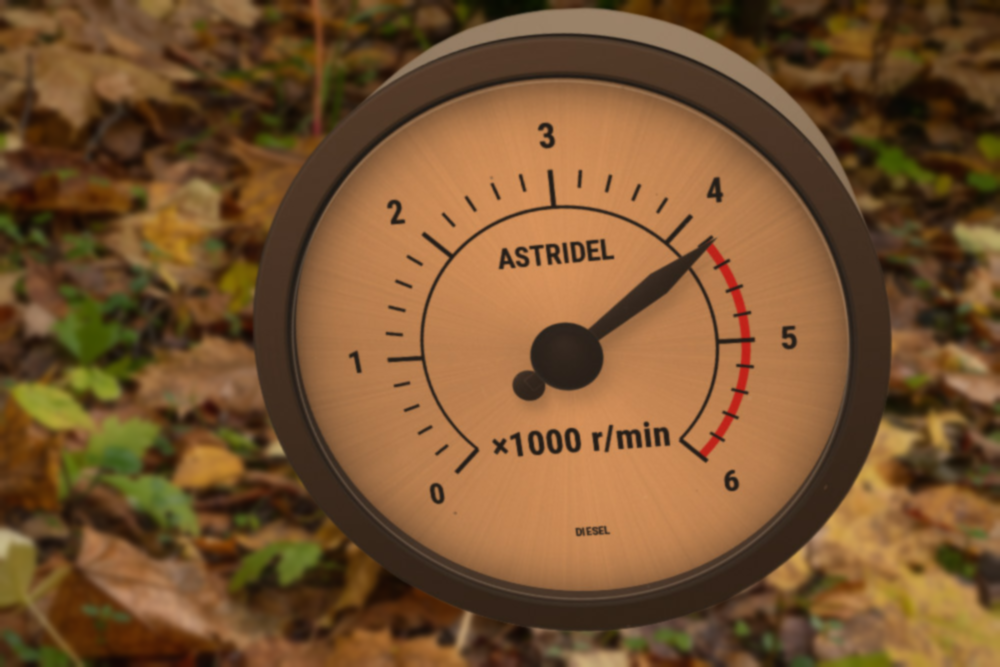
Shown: 4200 rpm
